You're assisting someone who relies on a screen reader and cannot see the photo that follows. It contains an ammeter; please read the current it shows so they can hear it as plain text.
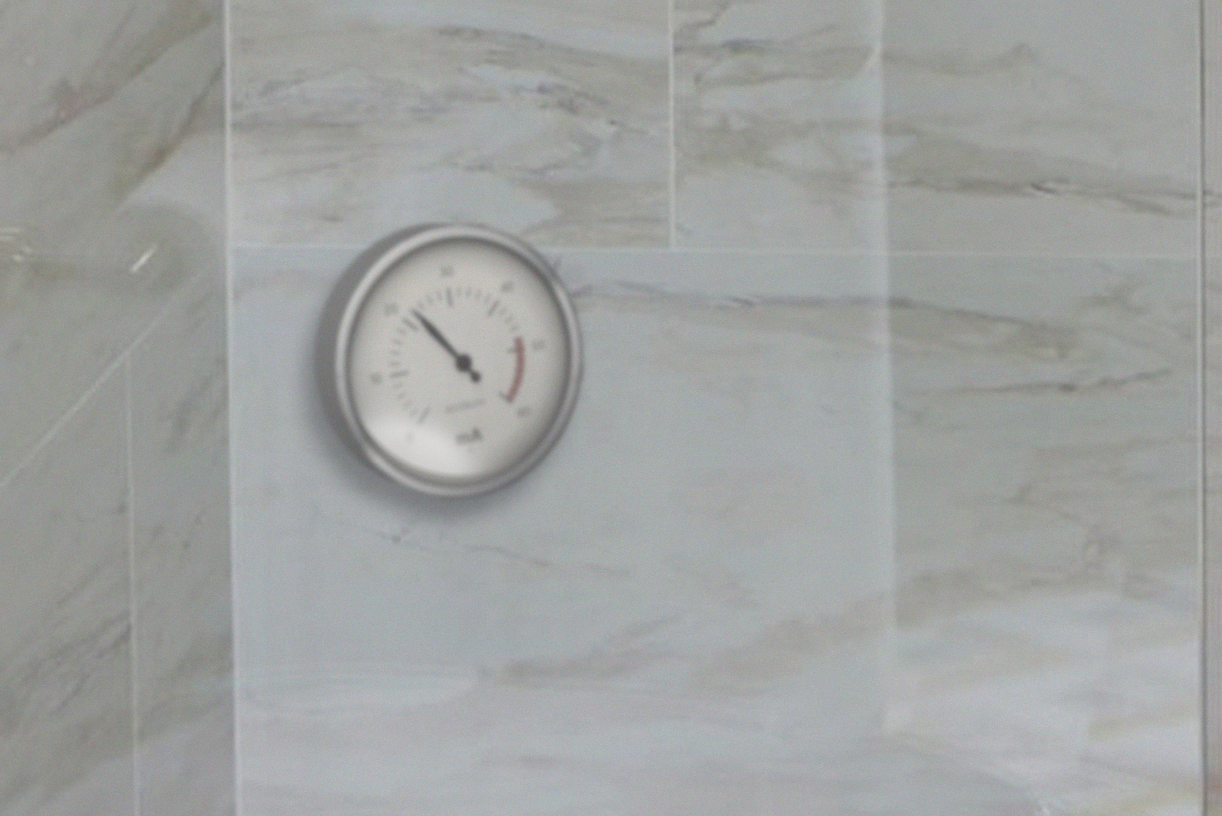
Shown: 22 mA
